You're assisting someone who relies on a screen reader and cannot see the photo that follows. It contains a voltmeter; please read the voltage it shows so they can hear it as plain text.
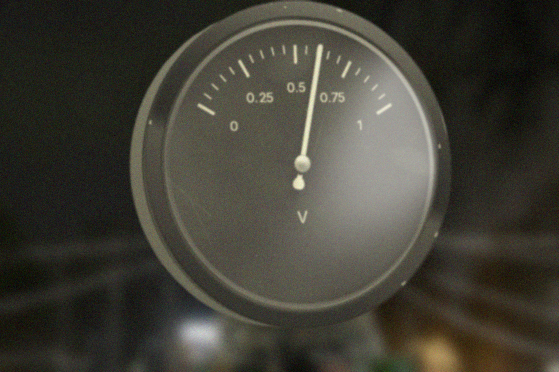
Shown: 0.6 V
